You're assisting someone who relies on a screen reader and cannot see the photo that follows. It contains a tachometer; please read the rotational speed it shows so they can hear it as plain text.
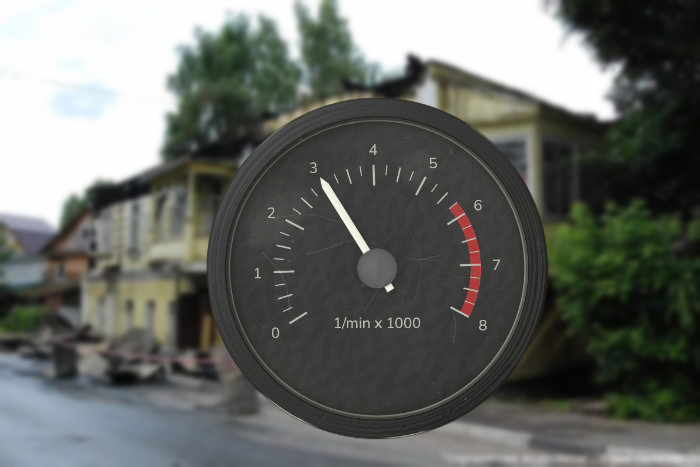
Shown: 3000 rpm
